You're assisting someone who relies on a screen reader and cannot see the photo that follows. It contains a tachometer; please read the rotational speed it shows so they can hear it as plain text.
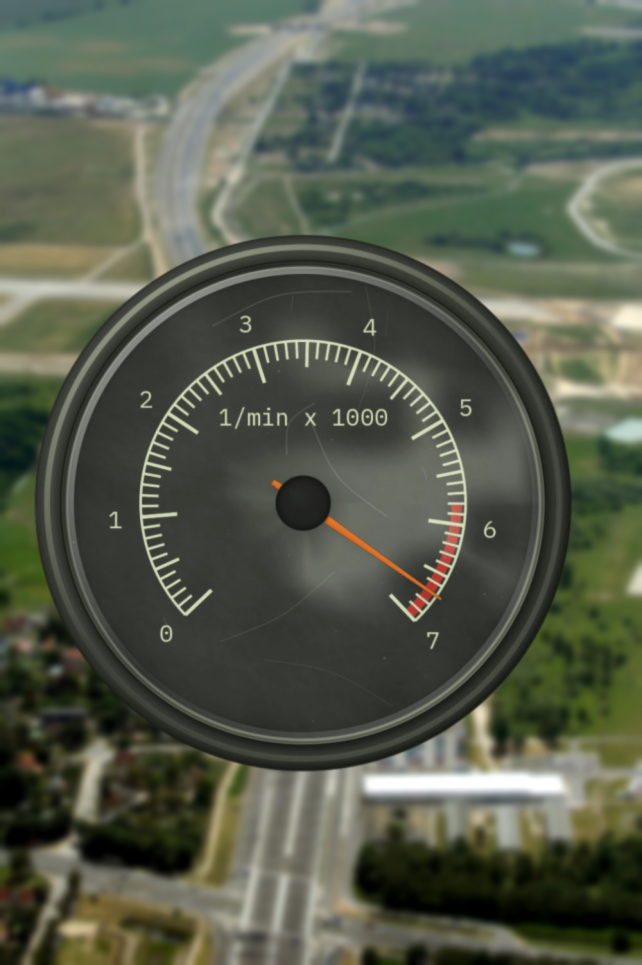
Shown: 6700 rpm
